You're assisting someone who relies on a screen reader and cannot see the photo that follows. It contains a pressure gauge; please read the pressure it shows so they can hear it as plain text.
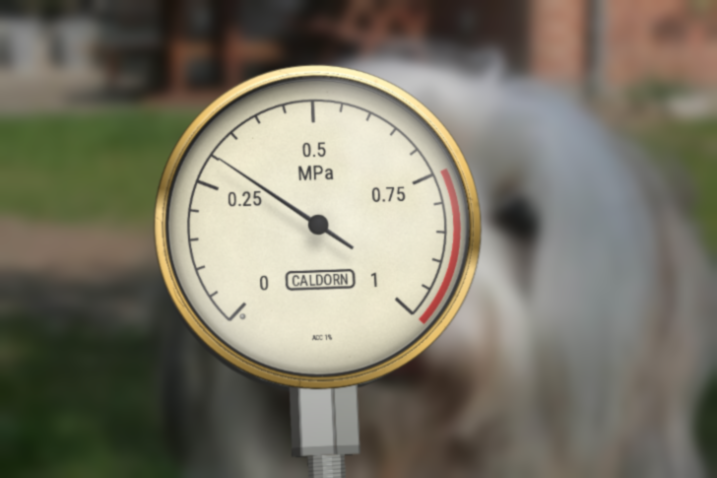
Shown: 0.3 MPa
